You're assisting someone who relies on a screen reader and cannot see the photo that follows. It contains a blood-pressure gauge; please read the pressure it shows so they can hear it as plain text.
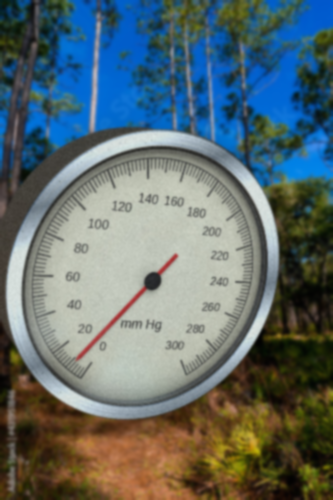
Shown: 10 mmHg
